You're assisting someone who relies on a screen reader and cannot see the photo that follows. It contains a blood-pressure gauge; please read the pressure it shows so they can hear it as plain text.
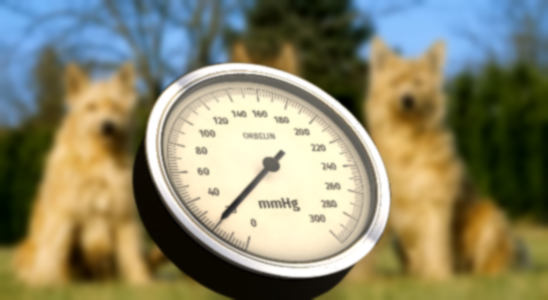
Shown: 20 mmHg
